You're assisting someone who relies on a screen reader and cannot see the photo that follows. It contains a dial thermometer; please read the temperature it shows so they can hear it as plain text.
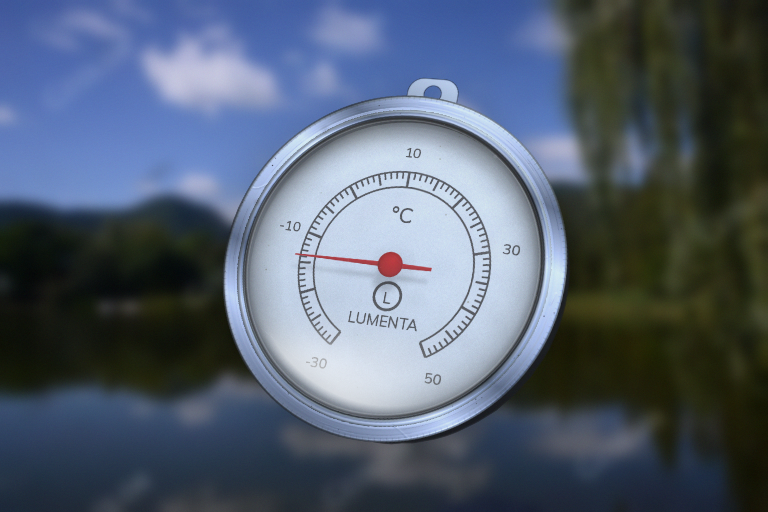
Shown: -14 °C
